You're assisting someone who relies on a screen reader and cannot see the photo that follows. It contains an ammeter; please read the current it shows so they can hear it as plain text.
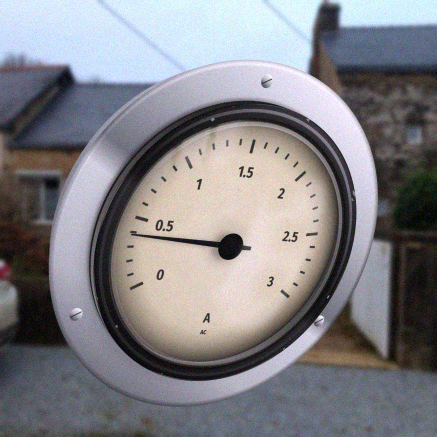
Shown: 0.4 A
